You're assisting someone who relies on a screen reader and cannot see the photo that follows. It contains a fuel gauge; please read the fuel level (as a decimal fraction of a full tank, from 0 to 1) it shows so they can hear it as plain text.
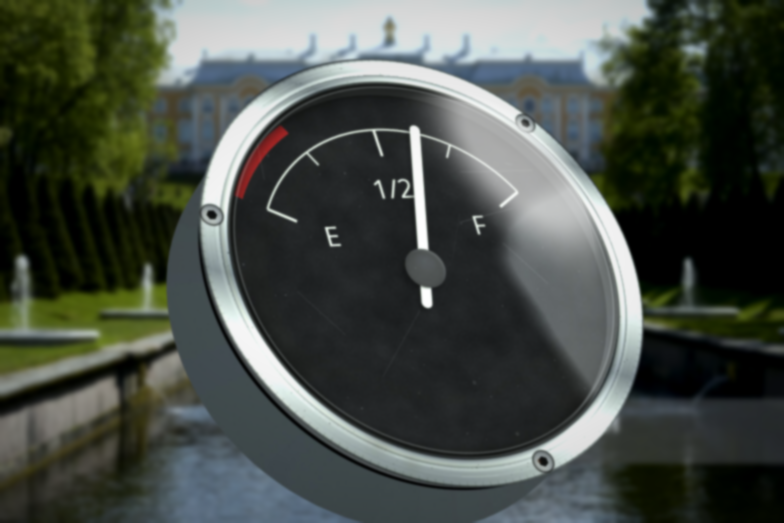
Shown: 0.625
